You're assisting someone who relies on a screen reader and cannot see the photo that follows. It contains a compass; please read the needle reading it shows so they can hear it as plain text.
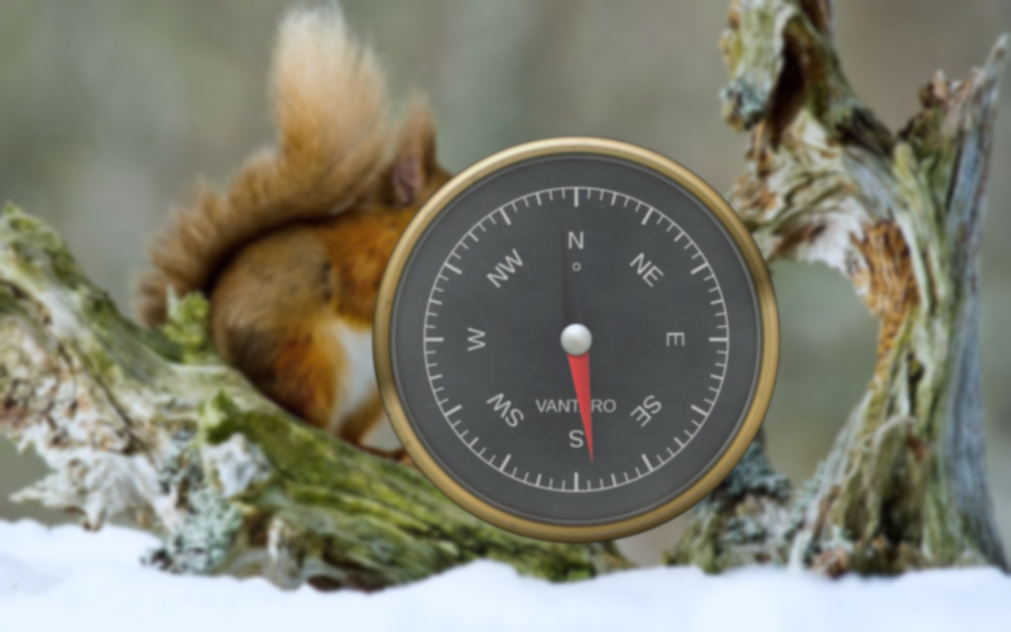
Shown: 172.5 °
